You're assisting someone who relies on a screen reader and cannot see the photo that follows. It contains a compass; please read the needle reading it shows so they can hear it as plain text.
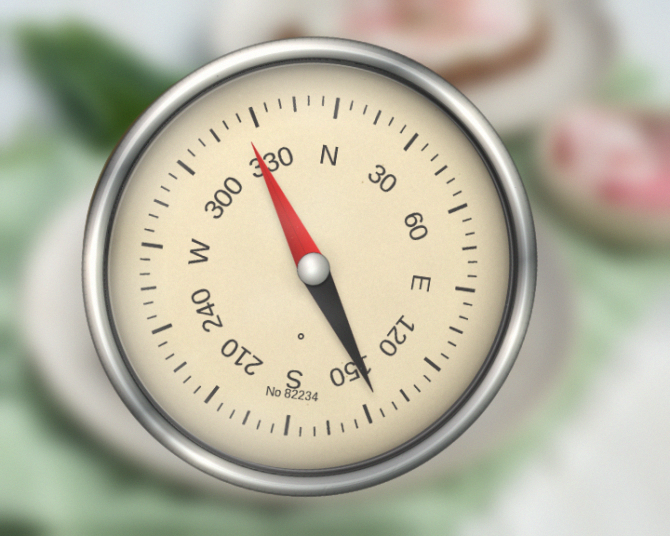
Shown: 325 °
